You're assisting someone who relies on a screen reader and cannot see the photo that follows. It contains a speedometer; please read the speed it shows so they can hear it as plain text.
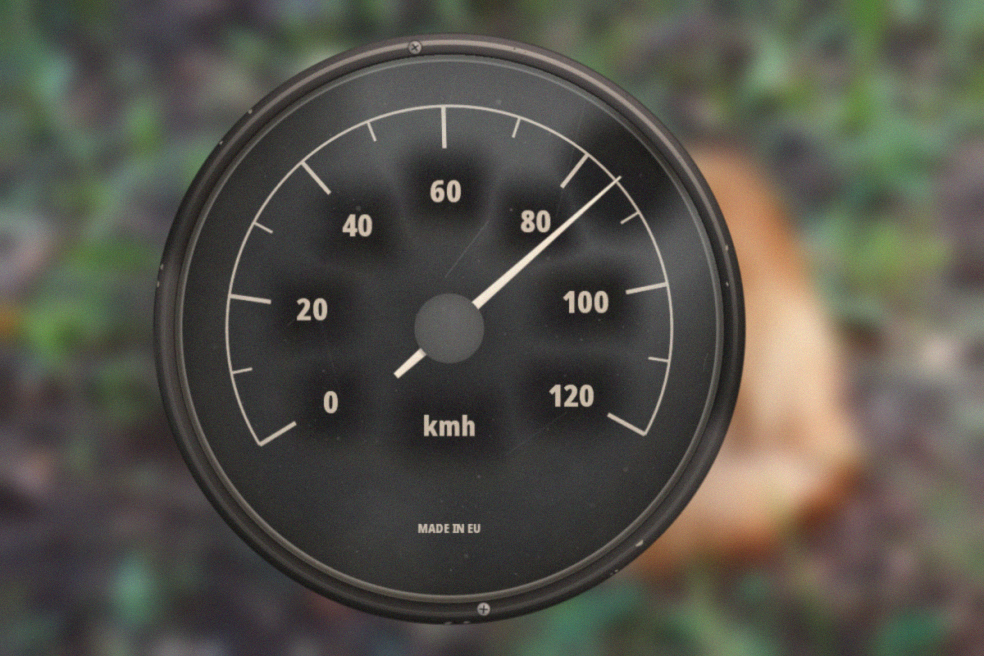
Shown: 85 km/h
